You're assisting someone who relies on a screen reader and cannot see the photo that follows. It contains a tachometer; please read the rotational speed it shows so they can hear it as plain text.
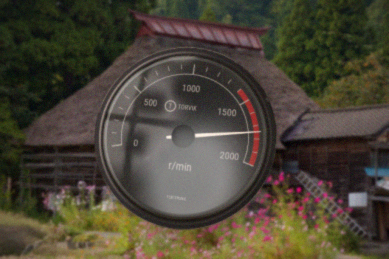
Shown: 1750 rpm
